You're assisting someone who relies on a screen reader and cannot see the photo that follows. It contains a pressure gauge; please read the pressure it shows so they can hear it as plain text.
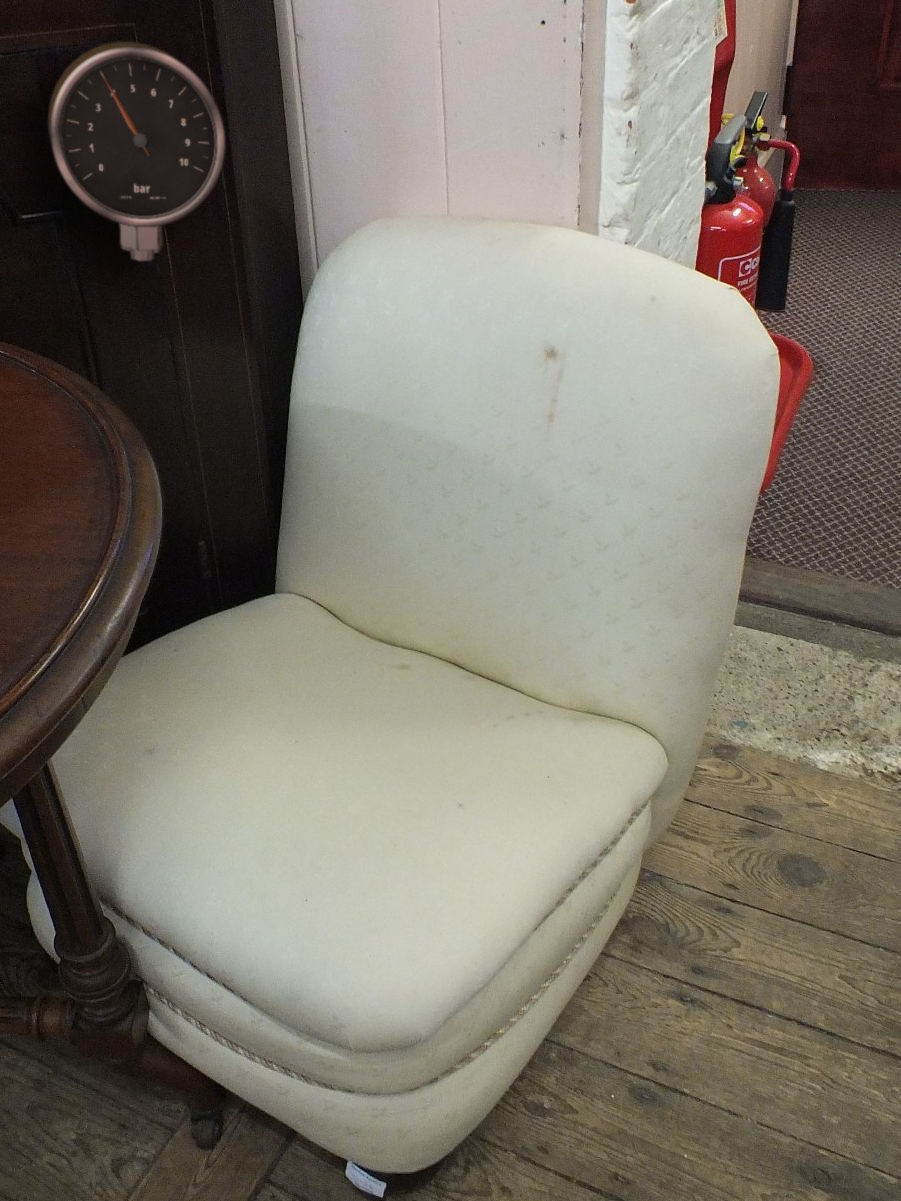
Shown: 4 bar
